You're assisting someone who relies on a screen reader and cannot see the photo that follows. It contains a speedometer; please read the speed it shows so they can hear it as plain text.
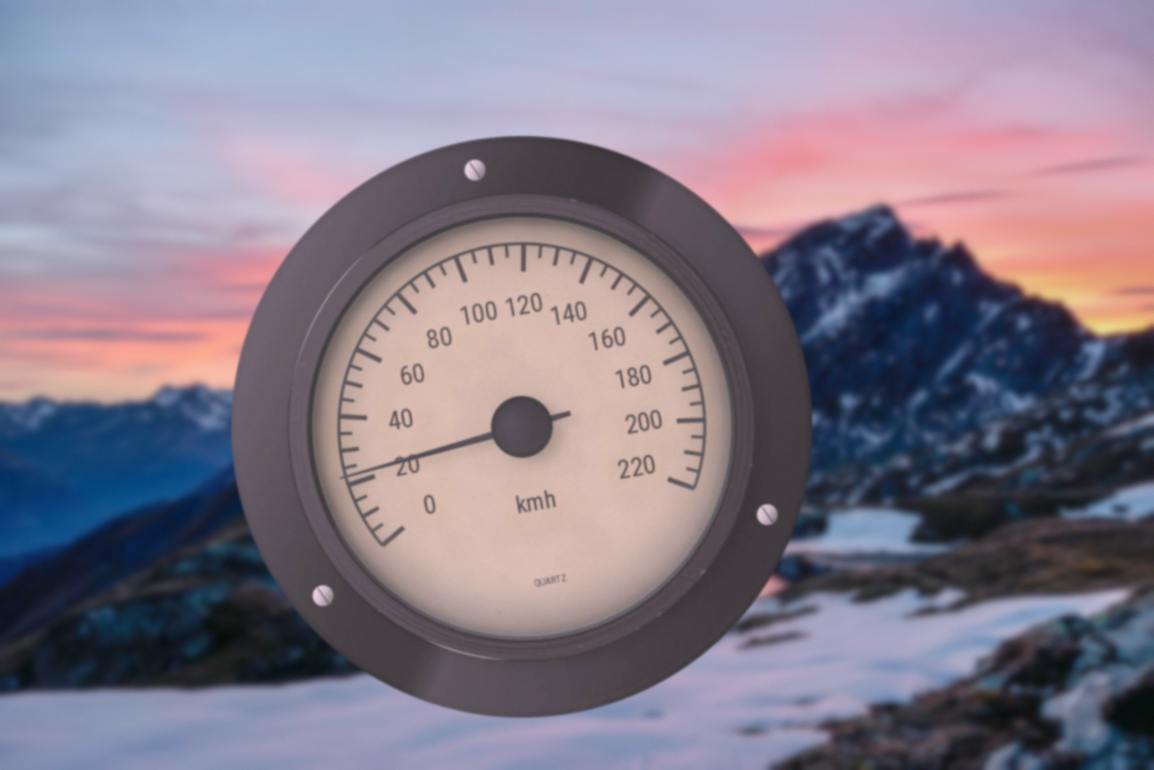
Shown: 22.5 km/h
